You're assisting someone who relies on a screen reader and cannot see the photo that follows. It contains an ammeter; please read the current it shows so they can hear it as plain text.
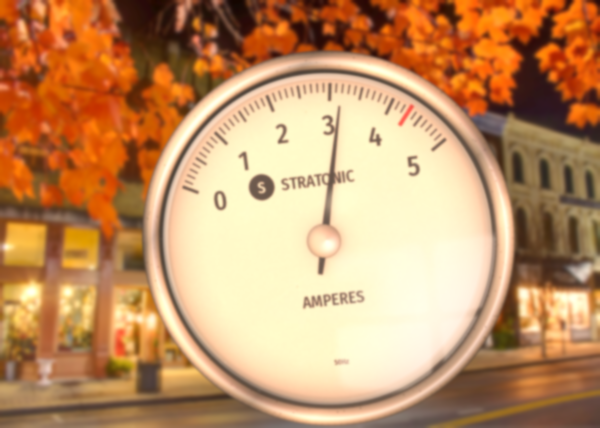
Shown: 3.2 A
